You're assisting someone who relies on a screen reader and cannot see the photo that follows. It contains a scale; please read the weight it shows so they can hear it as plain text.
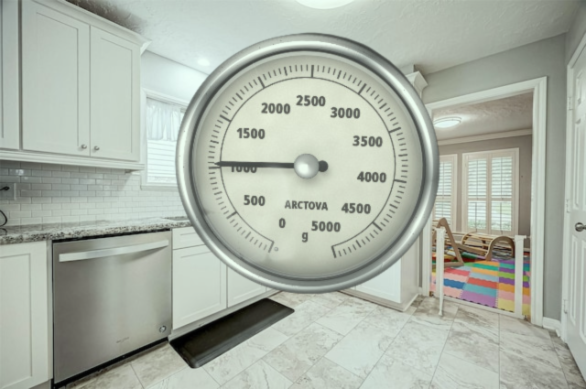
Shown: 1050 g
